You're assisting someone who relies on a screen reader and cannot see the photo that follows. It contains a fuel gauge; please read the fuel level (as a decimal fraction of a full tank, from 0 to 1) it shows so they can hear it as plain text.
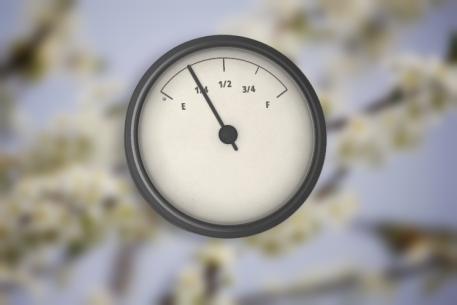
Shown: 0.25
